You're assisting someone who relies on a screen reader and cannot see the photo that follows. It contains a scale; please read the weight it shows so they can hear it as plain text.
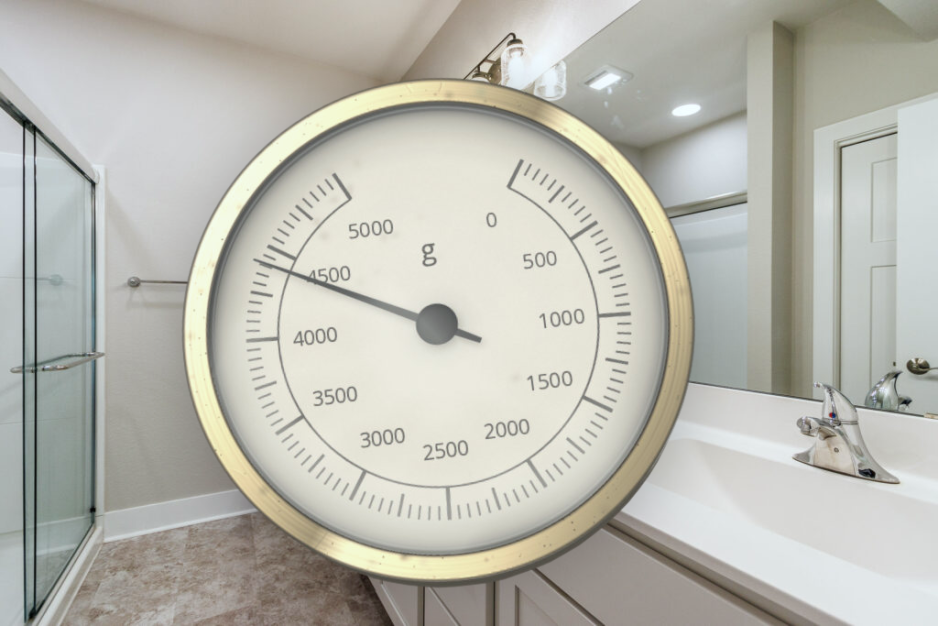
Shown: 4400 g
